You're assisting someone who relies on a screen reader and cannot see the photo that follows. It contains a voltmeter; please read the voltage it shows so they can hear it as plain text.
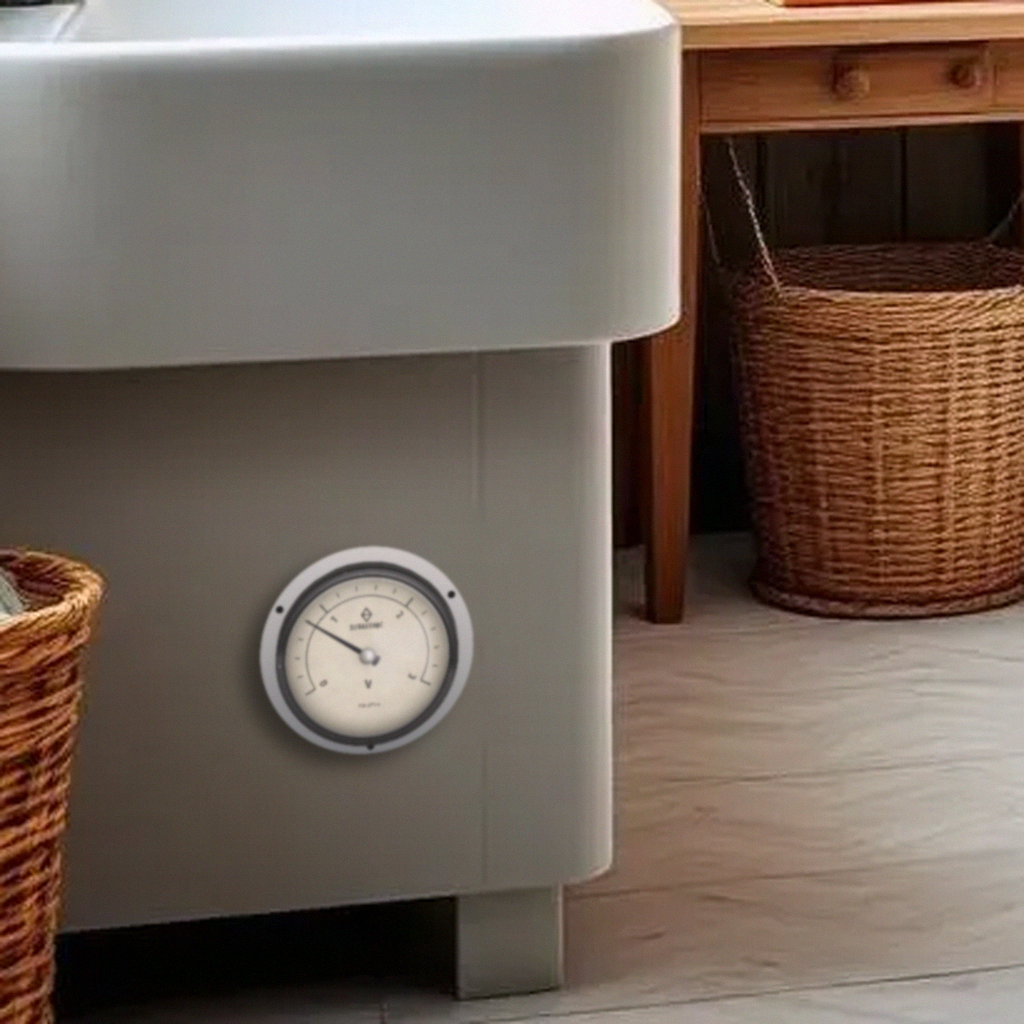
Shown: 0.8 V
